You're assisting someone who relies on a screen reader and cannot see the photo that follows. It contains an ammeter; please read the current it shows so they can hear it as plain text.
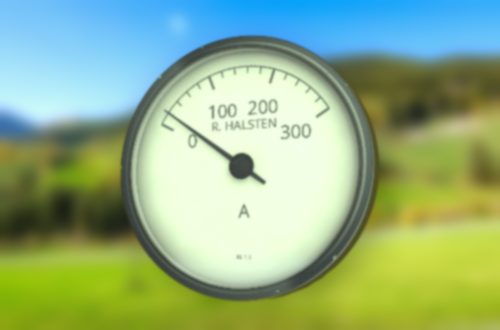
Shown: 20 A
